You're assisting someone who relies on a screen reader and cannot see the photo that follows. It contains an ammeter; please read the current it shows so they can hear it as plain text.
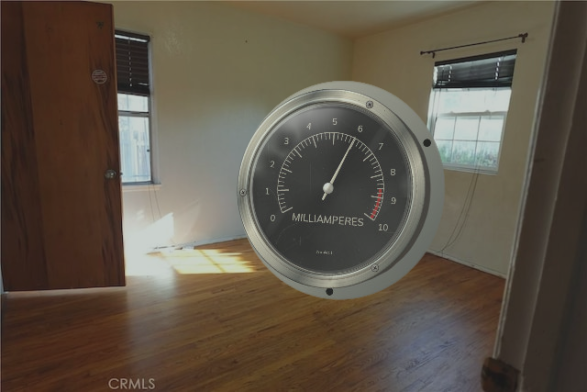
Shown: 6 mA
